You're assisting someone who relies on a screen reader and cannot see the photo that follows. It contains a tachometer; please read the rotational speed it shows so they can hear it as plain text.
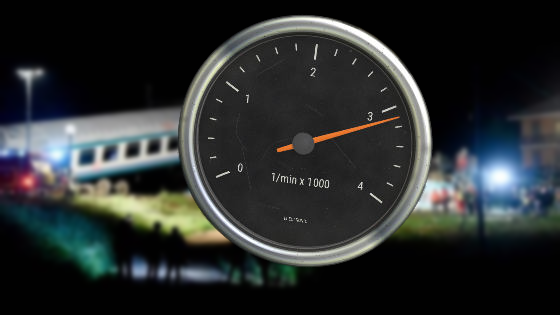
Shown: 3100 rpm
